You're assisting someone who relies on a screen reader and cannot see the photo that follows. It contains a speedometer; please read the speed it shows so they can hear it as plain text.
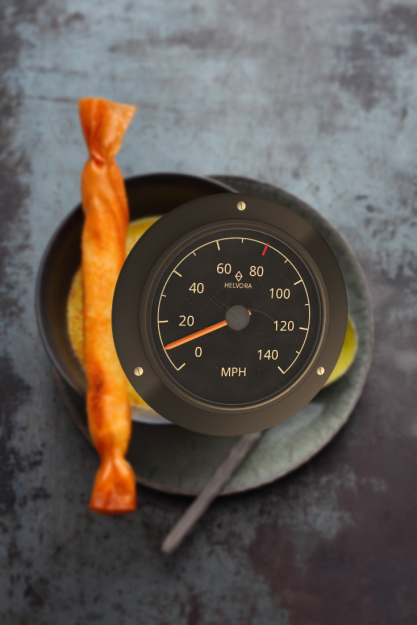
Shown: 10 mph
